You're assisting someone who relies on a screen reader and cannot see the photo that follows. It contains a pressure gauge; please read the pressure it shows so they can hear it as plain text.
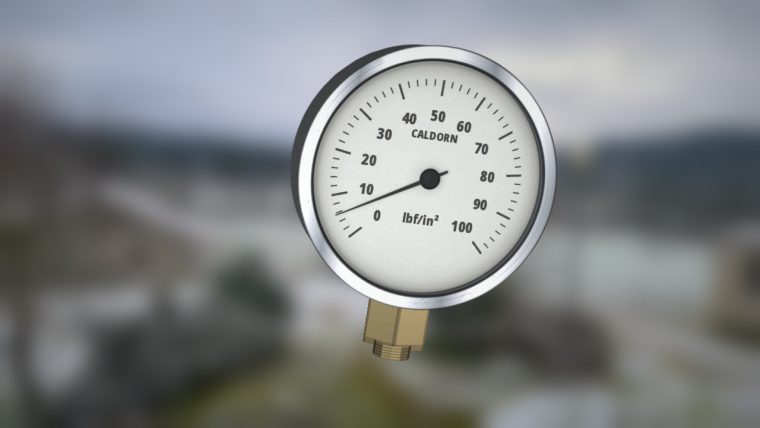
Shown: 6 psi
